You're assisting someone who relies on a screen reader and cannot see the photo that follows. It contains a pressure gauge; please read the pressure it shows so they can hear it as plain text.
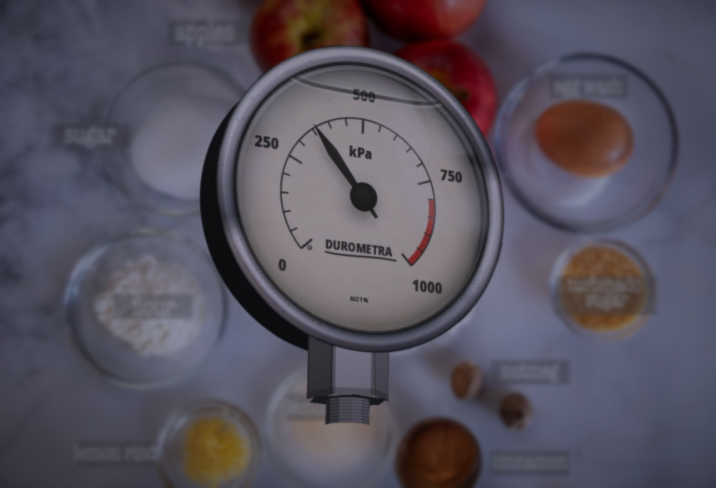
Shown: 350 kPa
